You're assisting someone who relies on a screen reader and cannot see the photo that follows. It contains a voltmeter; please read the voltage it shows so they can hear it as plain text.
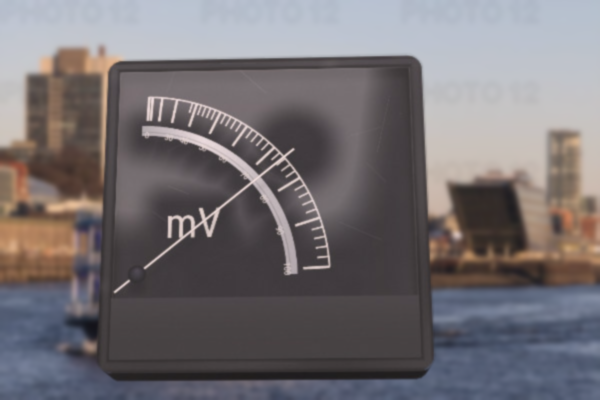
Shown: 74 mV
